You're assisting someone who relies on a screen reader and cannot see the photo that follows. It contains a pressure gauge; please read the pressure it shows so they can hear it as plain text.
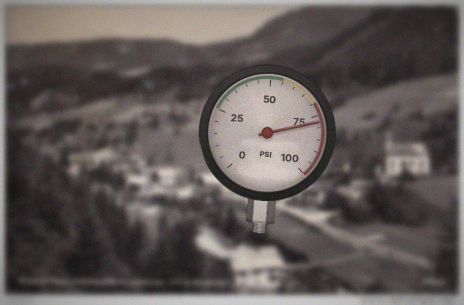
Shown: 77.5 psi
